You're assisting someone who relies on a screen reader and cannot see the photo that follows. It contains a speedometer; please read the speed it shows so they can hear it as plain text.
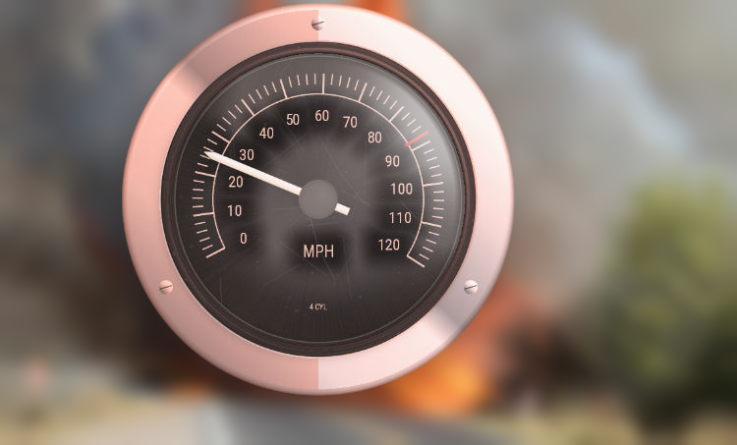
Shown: 25 mph
